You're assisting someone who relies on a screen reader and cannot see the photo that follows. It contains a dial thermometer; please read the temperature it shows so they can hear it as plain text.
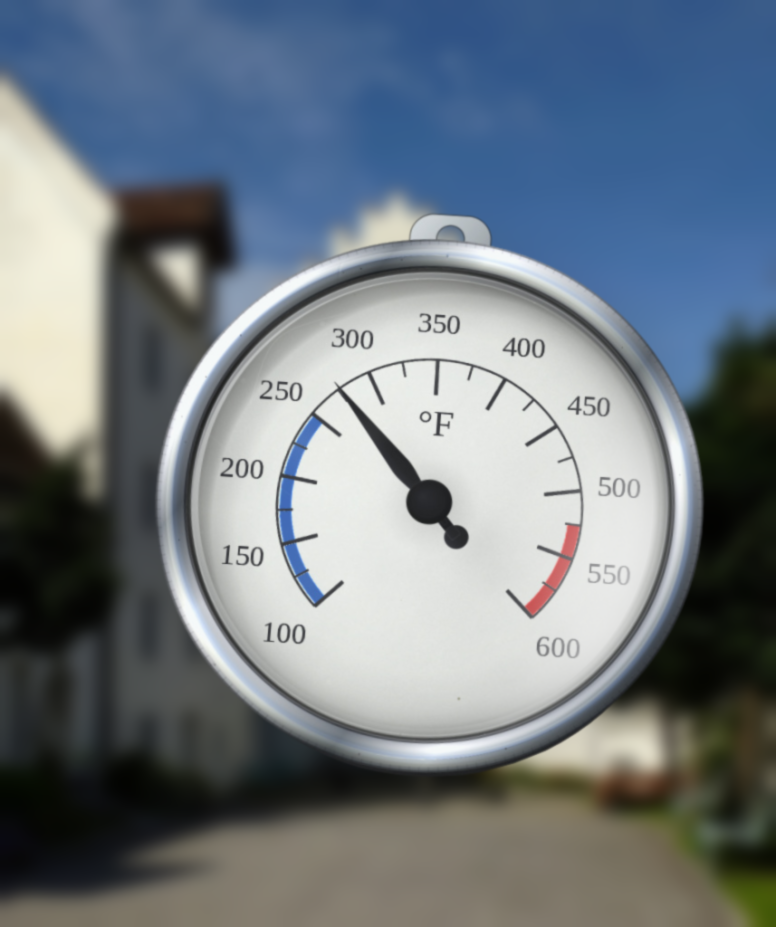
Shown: 275 °F
